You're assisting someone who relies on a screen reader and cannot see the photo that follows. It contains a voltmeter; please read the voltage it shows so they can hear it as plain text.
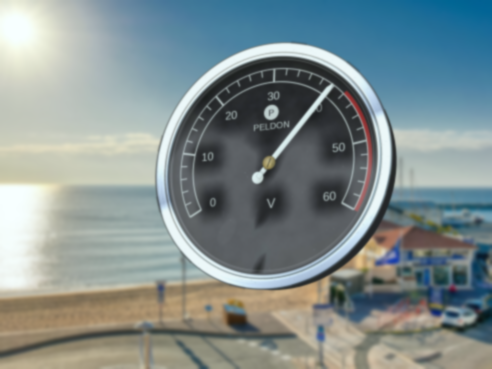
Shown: 40 V
